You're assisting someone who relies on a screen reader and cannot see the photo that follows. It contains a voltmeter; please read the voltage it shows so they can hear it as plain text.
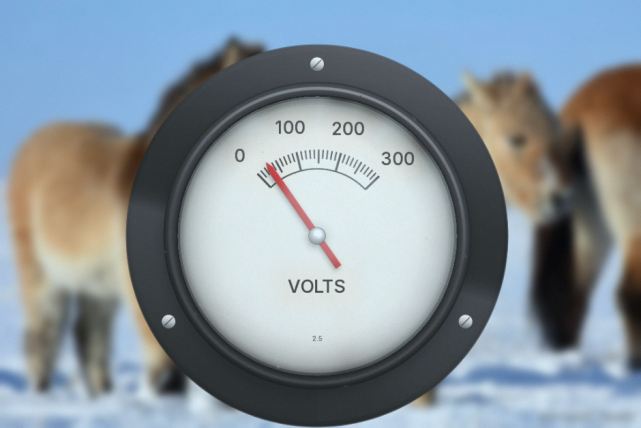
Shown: 30 V
